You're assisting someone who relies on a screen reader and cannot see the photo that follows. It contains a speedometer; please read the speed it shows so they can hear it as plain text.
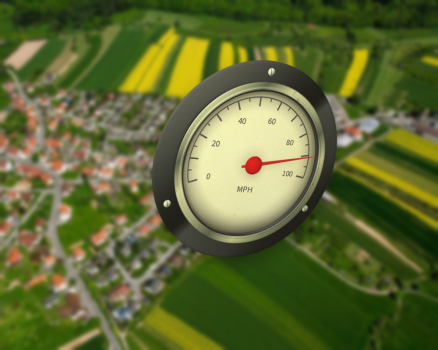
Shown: 90 mph
